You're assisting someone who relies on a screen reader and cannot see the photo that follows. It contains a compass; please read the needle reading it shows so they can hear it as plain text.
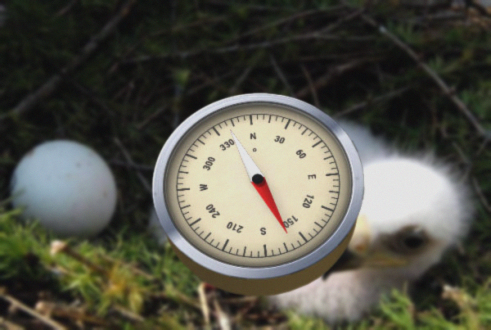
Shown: 160 °
